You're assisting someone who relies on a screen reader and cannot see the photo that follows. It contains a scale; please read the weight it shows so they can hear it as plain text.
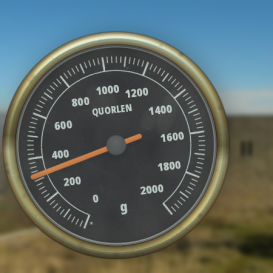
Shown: 320 g
